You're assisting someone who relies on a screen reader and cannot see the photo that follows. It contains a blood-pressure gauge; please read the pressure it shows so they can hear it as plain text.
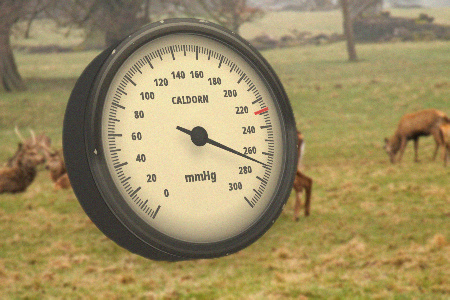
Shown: 270 mmHg
